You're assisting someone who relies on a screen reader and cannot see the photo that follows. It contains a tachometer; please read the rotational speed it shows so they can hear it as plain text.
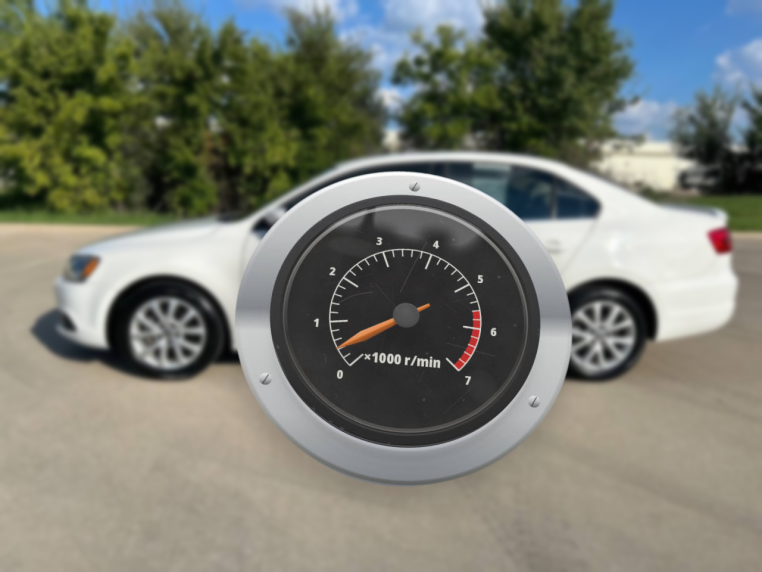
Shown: 400 rpm
